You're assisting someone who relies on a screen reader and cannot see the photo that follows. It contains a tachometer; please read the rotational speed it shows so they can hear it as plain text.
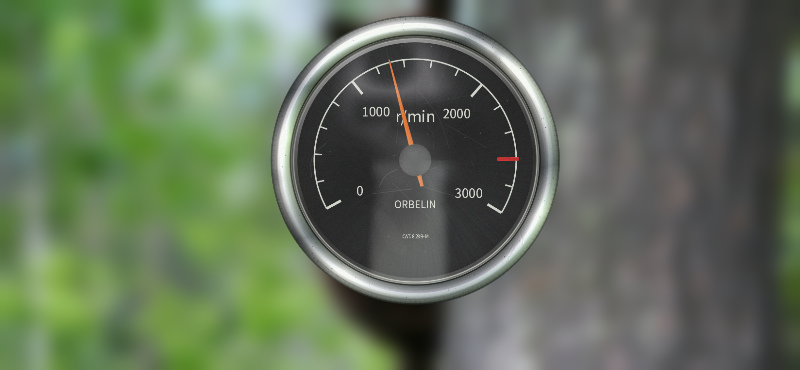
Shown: 1300 rpm
